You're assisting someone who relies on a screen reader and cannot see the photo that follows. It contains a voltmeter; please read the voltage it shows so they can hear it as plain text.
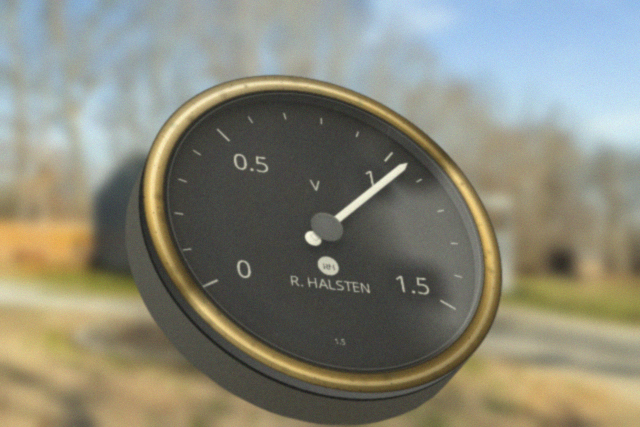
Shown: 1.05 V
